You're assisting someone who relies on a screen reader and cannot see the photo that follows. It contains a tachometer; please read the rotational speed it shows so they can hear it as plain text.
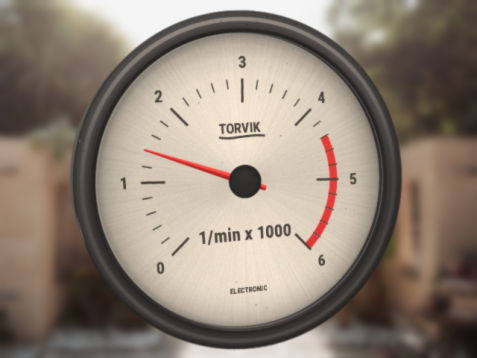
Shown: 1400 rpm
